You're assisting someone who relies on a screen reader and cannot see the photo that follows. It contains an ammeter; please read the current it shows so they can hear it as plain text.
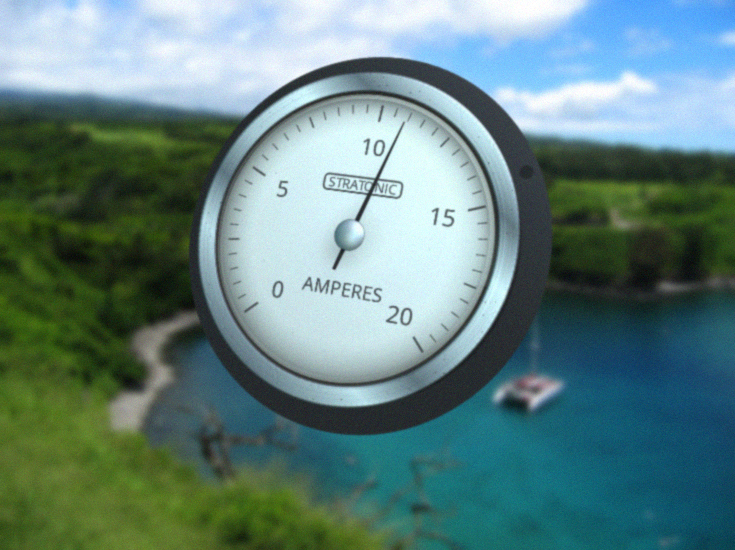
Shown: 11 A
